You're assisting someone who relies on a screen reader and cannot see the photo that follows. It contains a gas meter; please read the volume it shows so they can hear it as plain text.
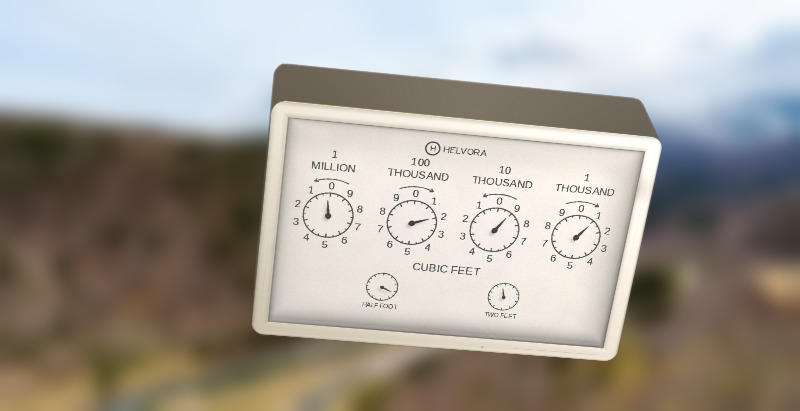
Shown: 19100 ft³
